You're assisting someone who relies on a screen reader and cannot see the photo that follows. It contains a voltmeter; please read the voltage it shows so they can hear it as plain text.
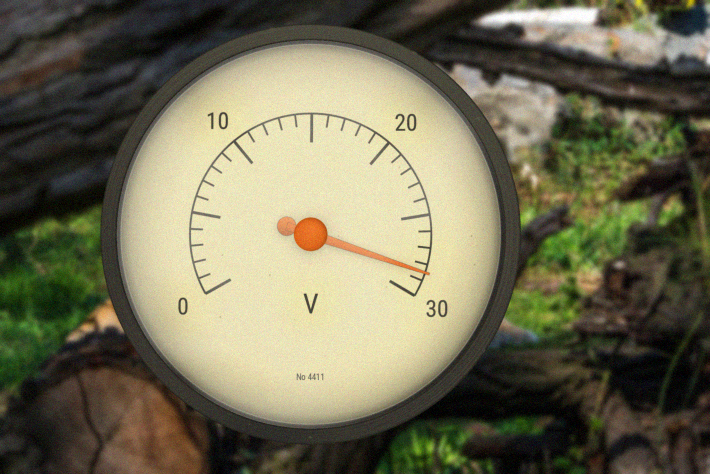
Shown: 28.5 V
